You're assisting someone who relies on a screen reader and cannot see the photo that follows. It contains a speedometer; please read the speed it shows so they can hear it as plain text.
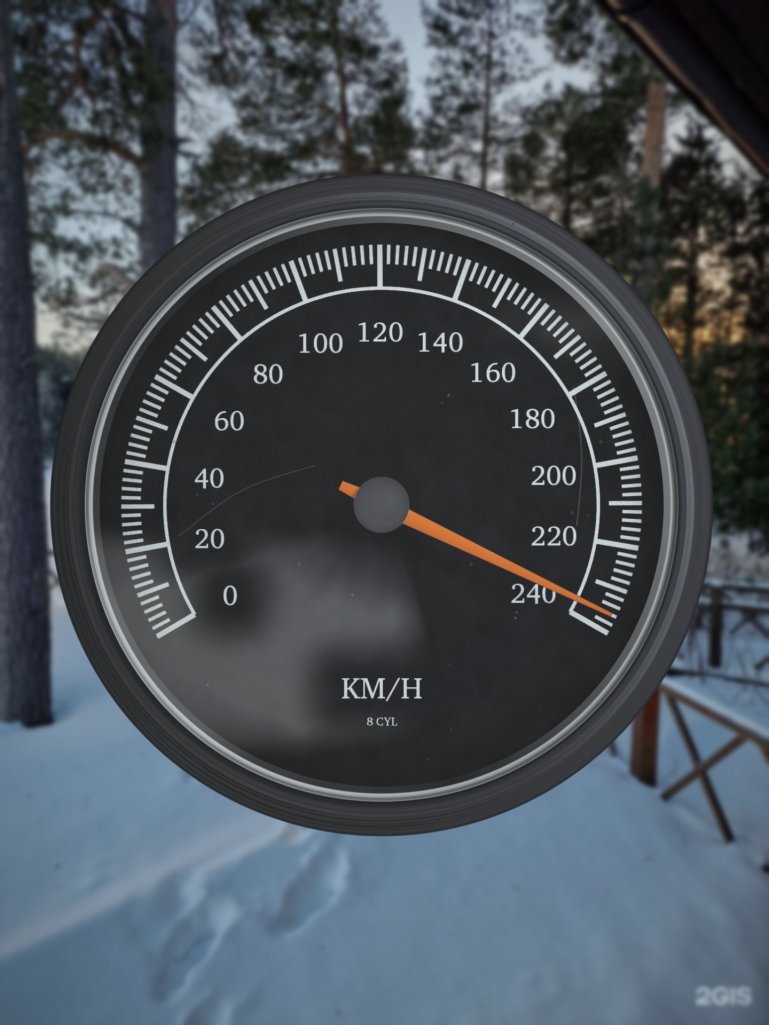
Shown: 236 km/h
